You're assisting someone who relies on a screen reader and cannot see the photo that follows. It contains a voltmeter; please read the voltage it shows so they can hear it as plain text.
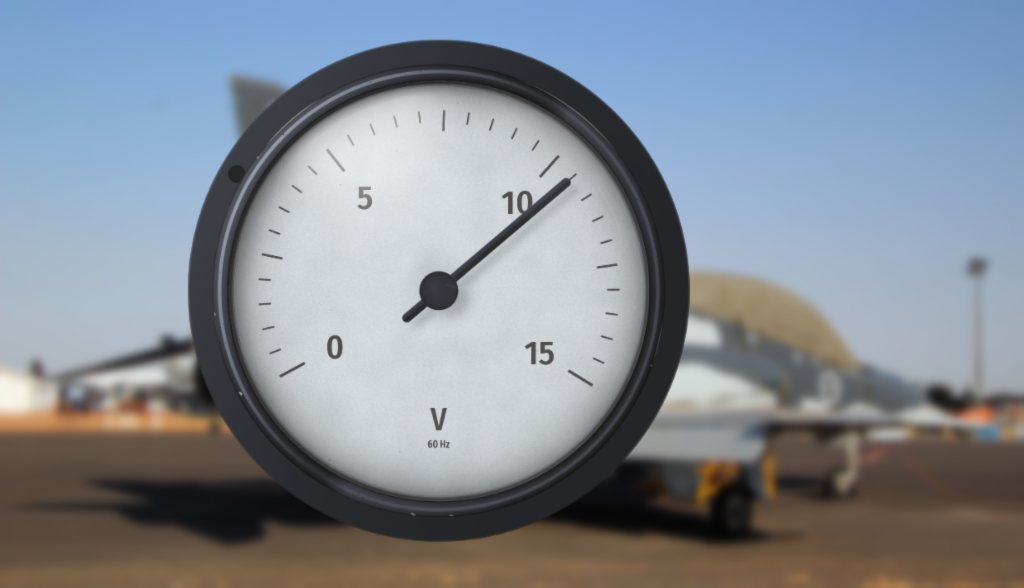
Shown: 10.5 V
